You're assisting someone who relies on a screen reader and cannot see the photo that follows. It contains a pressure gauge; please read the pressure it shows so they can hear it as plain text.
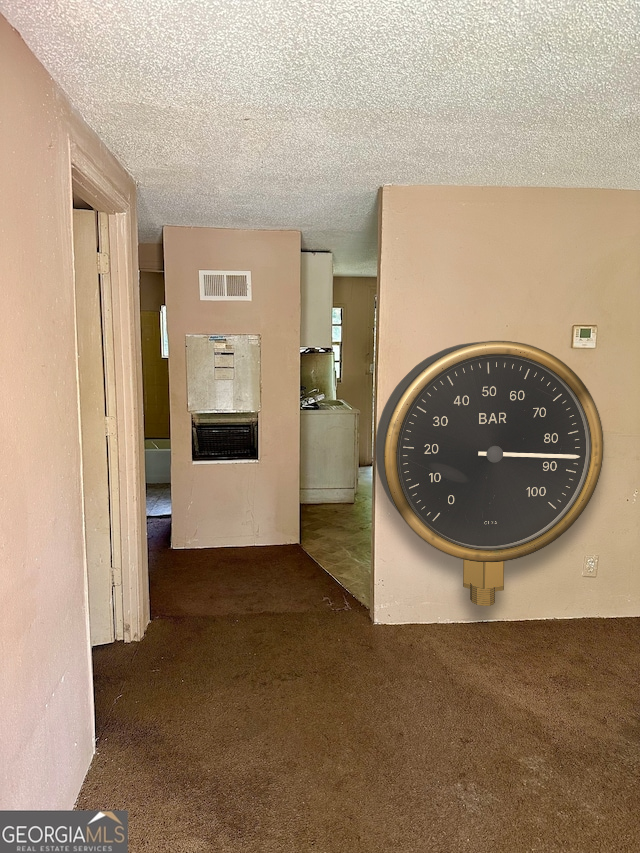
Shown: 86 bar
